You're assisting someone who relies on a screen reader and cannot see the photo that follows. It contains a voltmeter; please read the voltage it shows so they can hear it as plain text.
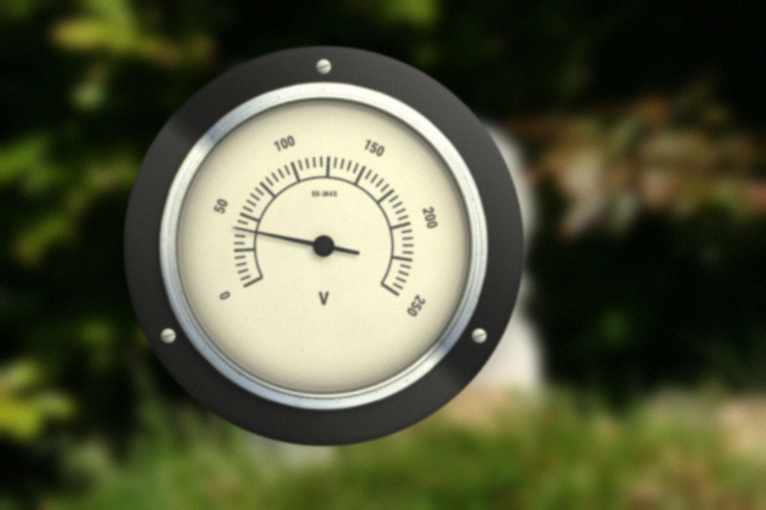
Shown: 40 V
